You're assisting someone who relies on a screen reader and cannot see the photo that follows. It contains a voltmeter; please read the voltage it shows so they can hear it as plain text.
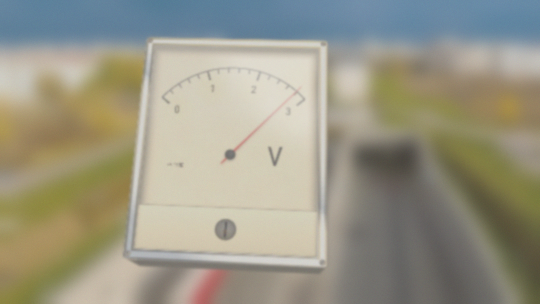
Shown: 2.8 V
